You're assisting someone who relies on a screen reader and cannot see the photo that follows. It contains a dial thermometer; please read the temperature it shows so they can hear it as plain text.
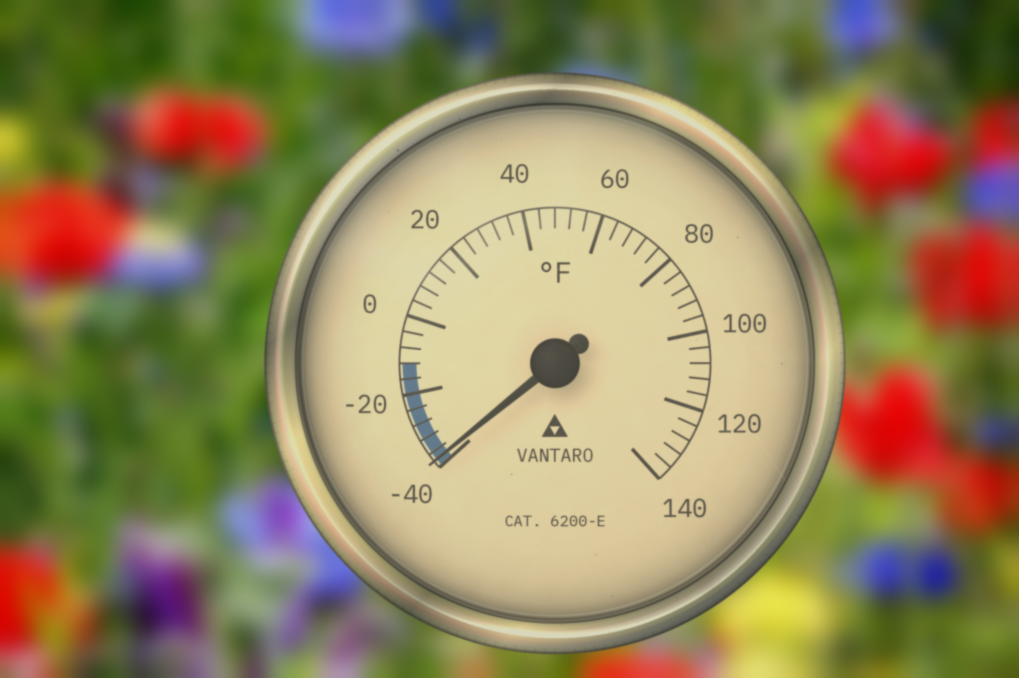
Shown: -38 °F
